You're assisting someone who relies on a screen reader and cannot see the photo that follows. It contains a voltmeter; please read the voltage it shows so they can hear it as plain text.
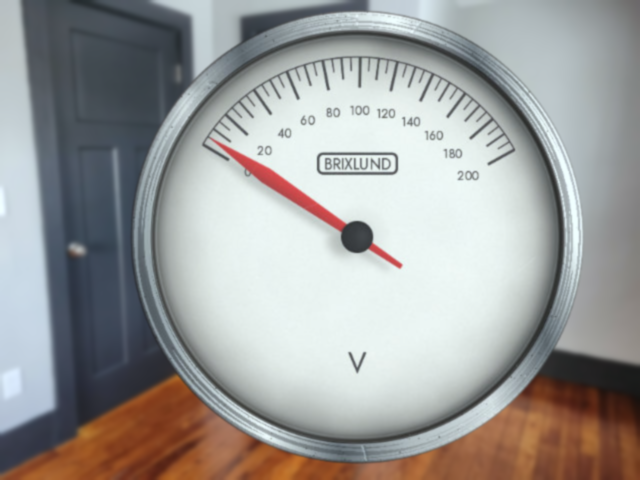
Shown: 5 V
